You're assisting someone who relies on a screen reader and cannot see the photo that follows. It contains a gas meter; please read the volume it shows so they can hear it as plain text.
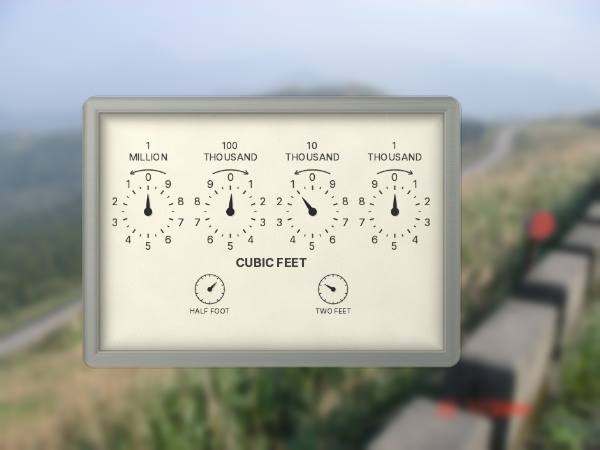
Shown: 1000 ft³
